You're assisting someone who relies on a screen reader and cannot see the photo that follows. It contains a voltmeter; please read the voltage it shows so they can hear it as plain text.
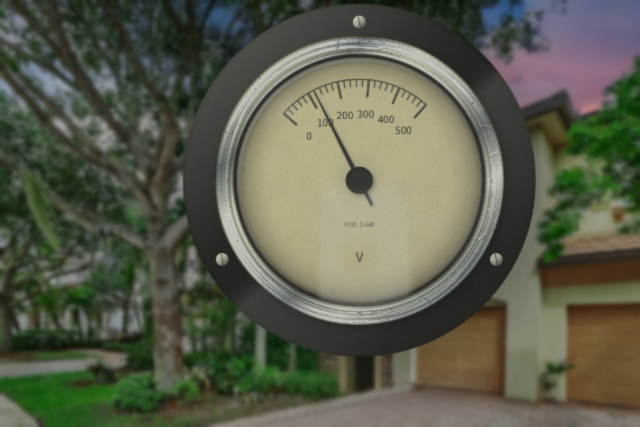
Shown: 120 V
